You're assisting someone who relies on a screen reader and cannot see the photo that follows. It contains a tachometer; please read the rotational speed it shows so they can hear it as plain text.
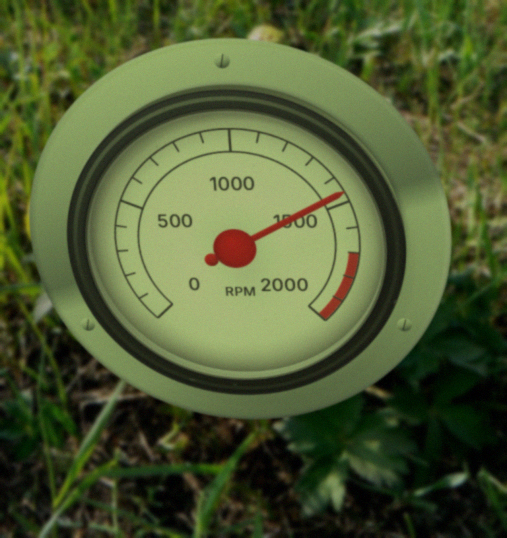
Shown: 1450 rpm
